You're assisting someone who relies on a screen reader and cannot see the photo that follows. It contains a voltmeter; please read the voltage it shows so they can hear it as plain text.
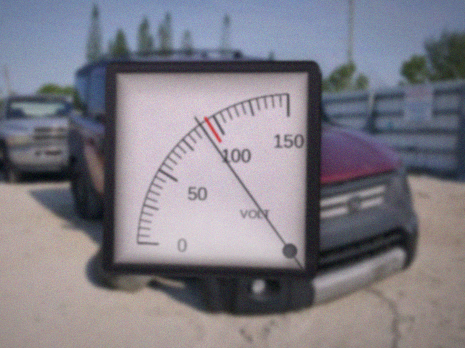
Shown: 90 V
